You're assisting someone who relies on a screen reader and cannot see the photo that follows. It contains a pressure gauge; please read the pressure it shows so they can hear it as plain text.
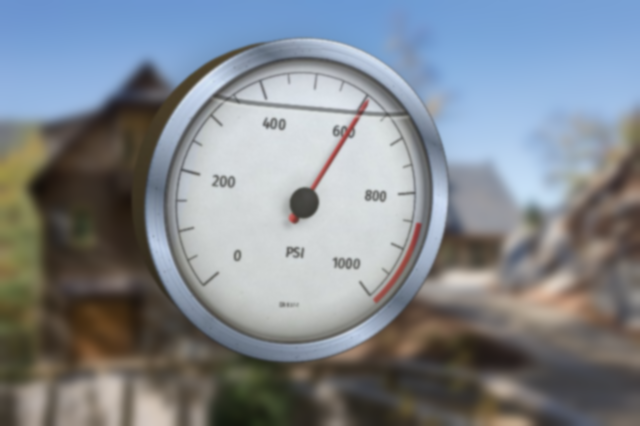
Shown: 600 psi
